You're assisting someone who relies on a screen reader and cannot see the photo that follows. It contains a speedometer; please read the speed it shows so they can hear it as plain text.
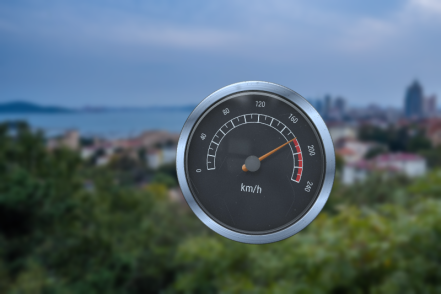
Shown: 180 km/h
